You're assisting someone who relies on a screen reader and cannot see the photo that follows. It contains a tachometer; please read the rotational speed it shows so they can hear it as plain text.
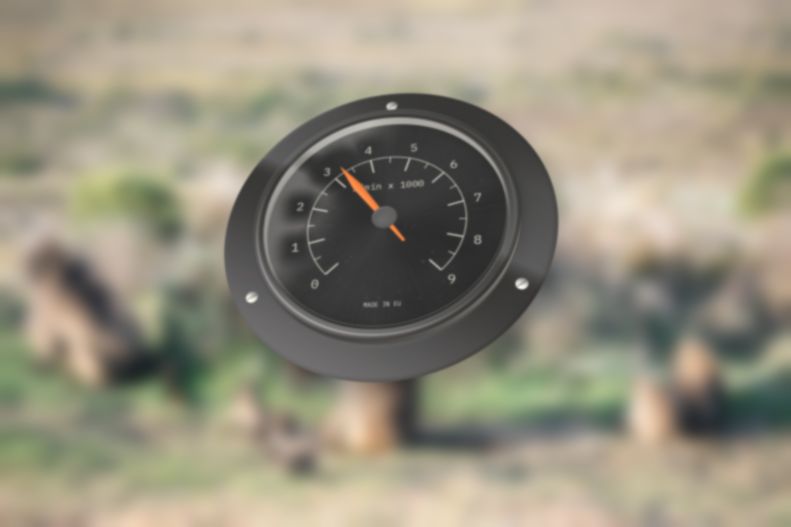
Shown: 3250 rpm
